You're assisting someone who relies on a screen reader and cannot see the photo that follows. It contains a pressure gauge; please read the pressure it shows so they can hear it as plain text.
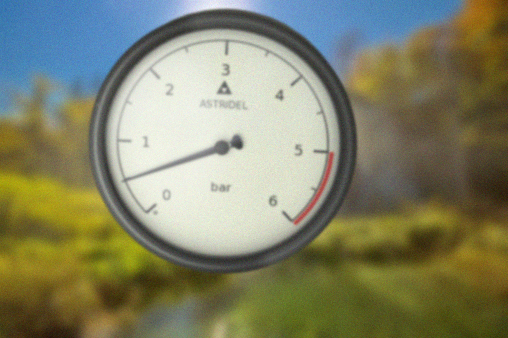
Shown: 0.5 bar
